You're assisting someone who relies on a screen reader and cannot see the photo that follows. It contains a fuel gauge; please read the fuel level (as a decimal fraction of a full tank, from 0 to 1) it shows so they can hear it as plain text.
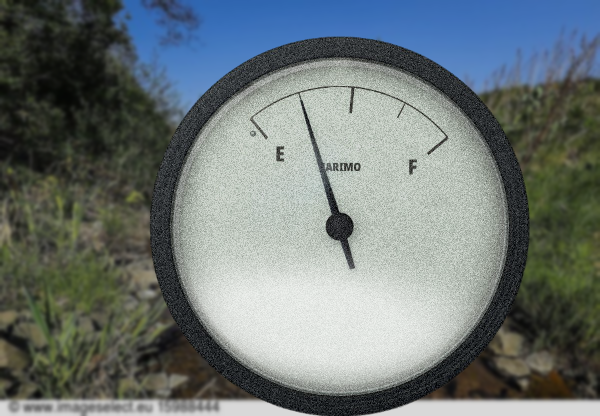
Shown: 0.25
